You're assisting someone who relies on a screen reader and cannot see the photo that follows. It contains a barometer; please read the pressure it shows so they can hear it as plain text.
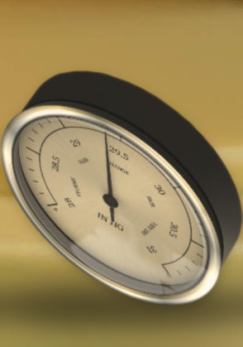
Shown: 29.4 inHg
